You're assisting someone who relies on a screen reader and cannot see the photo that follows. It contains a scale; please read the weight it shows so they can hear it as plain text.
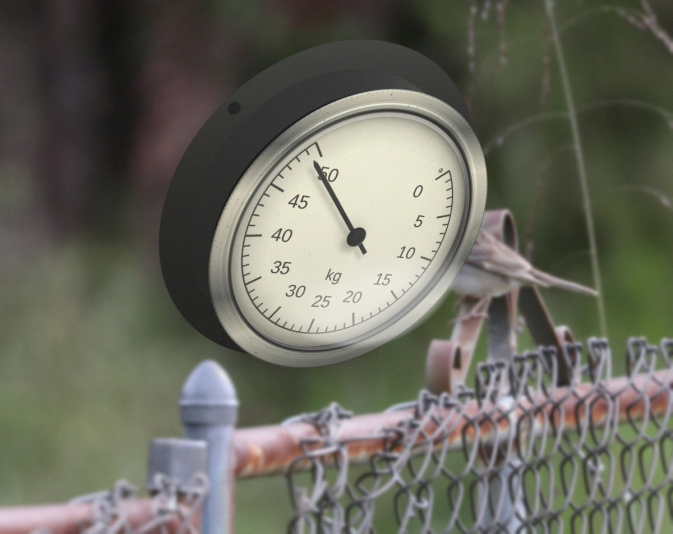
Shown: 49 kg
